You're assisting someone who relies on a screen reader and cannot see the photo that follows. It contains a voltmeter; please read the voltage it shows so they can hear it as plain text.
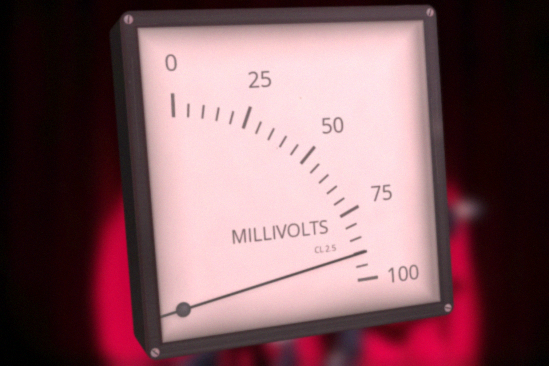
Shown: 90 mV
